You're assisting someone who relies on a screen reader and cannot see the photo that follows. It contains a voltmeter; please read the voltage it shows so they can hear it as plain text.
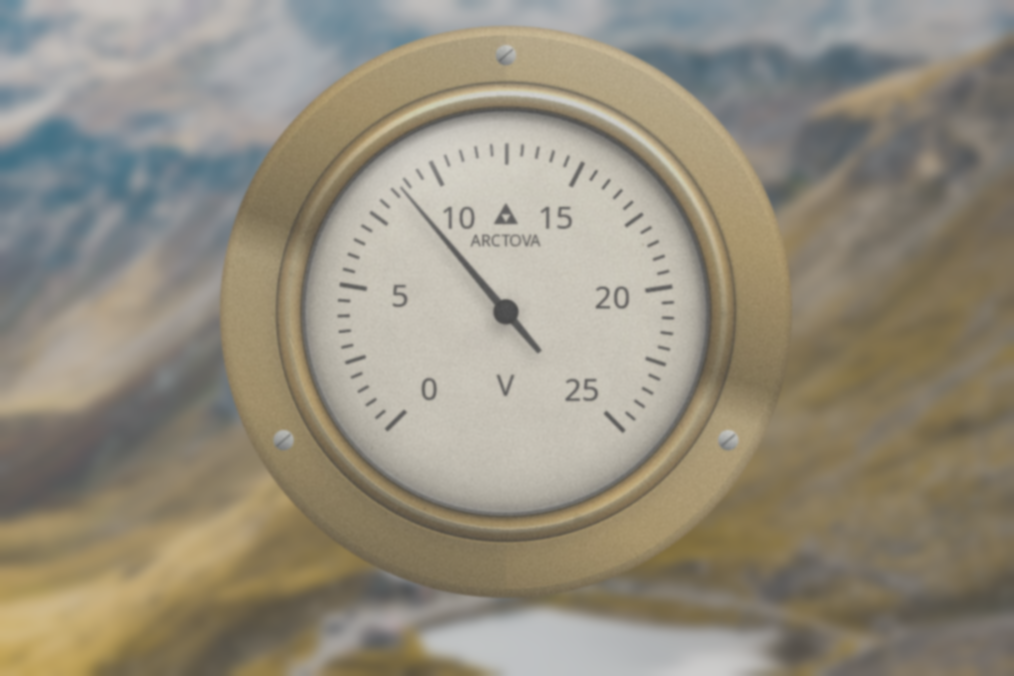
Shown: 8.75 V
